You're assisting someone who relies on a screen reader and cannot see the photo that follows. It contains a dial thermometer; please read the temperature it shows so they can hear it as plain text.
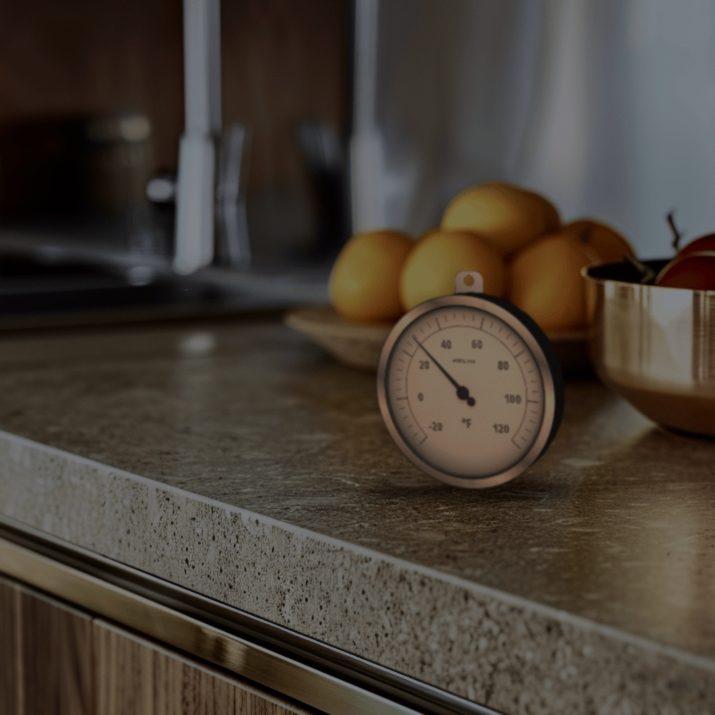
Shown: 28 °F
